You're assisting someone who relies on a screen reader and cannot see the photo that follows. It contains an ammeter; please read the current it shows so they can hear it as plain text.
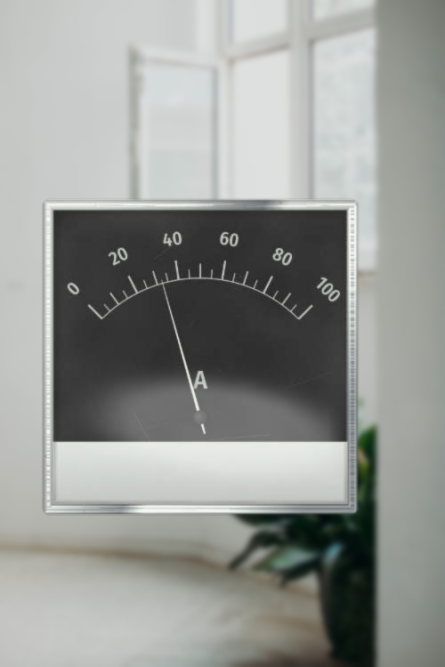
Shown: 32.5 A
